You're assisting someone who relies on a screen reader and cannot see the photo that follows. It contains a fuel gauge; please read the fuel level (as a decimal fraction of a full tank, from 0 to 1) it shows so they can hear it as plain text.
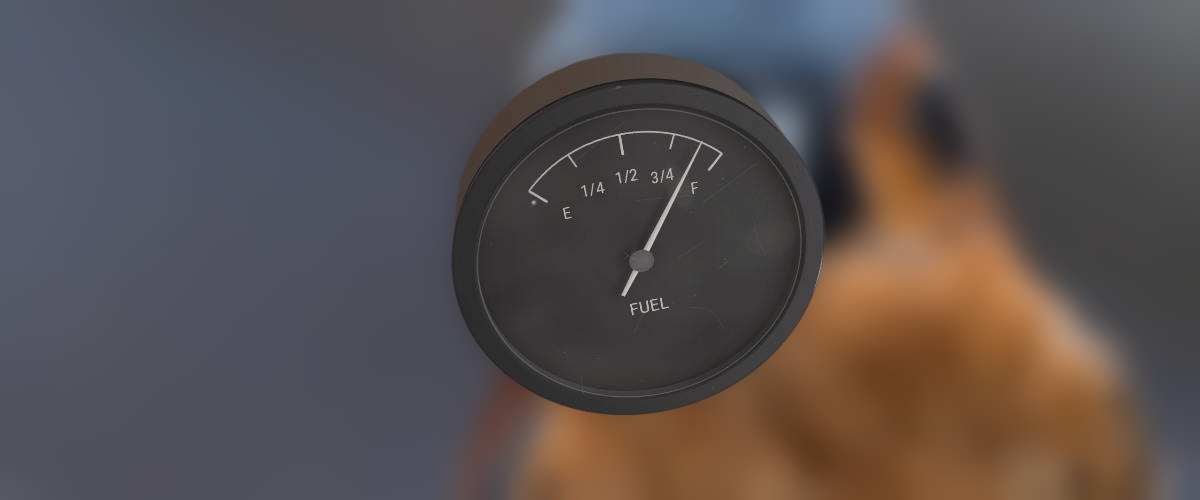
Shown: 0.875
